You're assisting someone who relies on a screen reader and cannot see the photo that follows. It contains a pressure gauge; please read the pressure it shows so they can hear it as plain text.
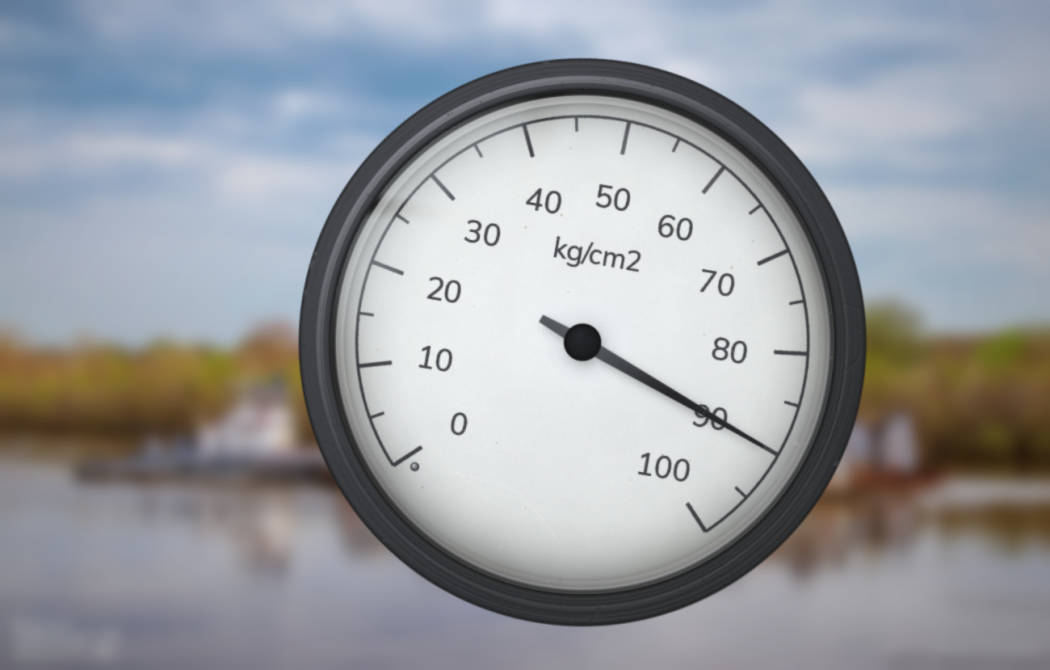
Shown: 90 kg/cm²
